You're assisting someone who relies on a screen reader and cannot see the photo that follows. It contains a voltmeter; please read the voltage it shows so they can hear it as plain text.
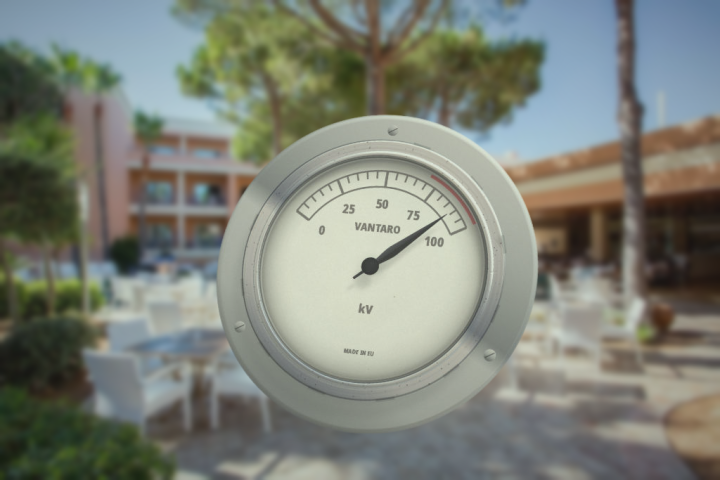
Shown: 90 kV
